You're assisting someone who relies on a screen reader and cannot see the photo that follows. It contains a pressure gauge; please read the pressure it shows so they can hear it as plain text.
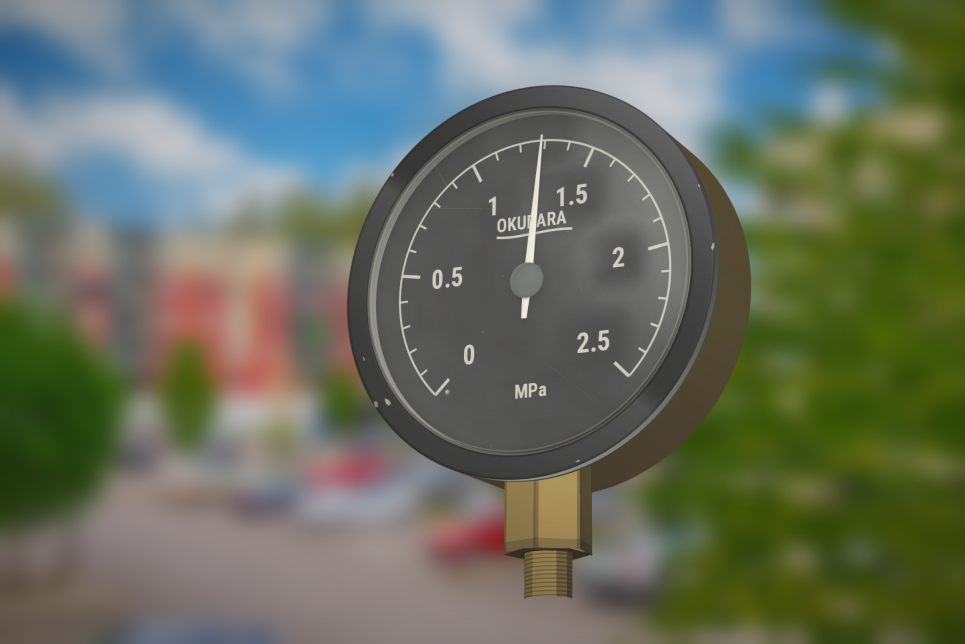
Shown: 1.3 MPa
